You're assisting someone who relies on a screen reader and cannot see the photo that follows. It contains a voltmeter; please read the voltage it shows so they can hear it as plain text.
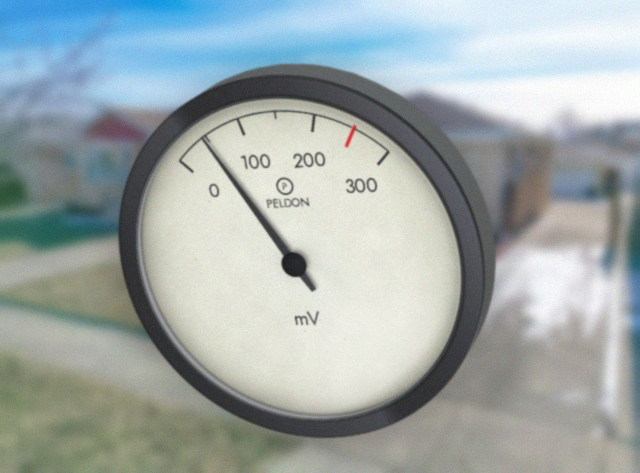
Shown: 50 mV
